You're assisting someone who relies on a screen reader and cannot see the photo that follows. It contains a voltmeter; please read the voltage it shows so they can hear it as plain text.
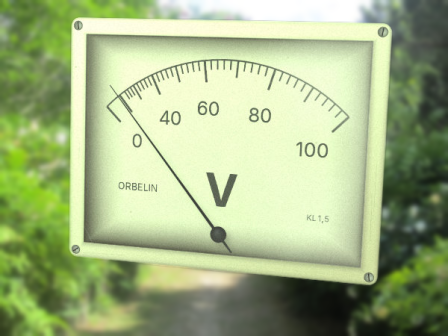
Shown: 20 V
